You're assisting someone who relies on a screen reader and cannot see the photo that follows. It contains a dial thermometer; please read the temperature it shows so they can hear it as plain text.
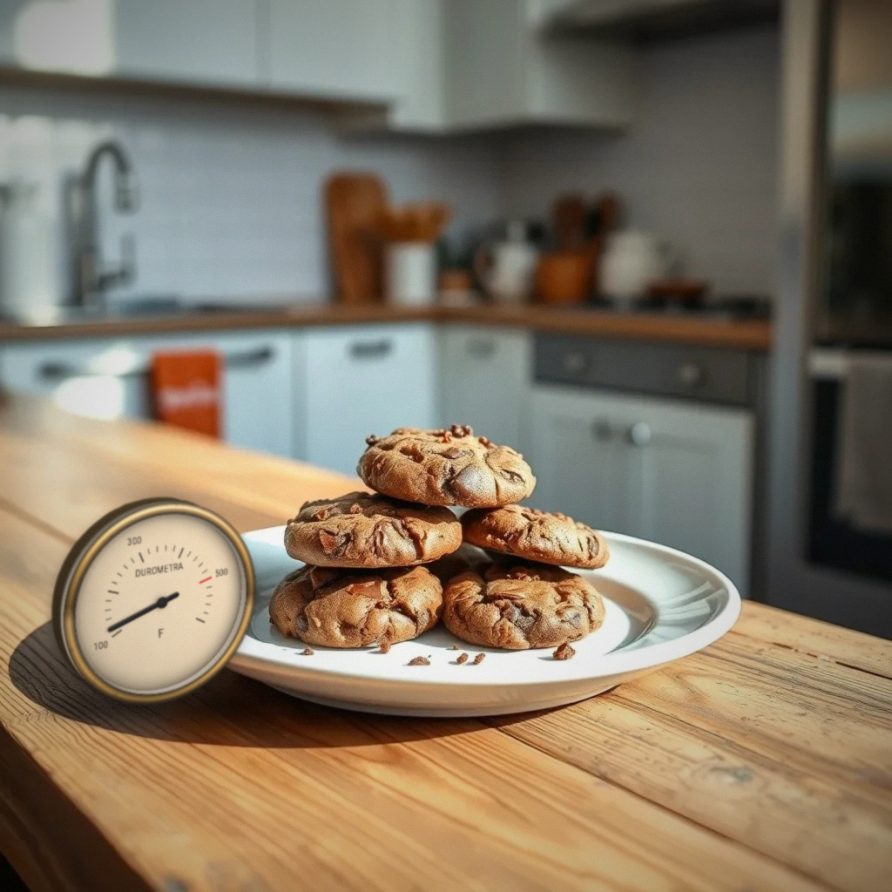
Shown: 120 °F
